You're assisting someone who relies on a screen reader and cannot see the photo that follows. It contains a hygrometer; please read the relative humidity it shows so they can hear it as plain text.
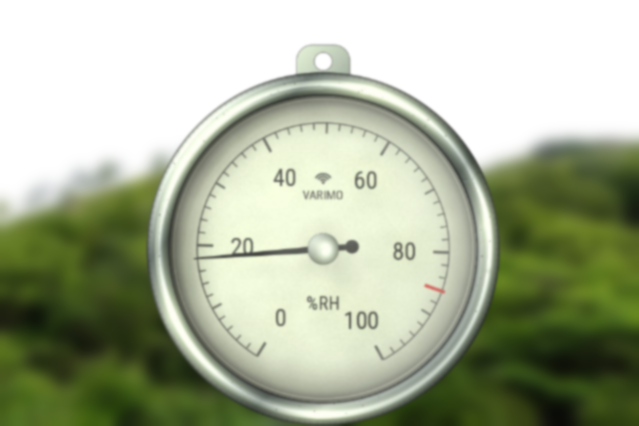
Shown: 18 %
